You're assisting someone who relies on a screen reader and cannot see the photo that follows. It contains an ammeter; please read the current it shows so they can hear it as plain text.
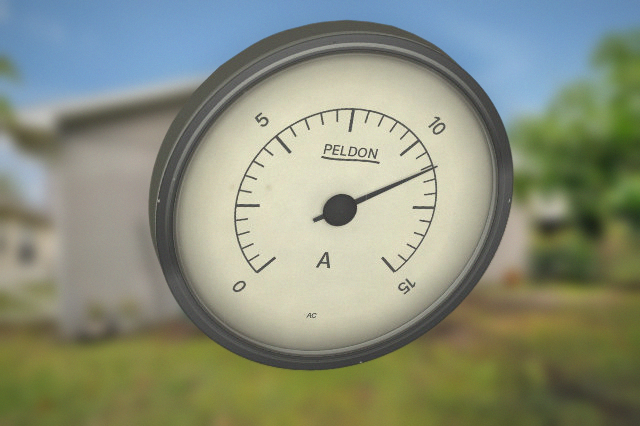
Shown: 11 A
